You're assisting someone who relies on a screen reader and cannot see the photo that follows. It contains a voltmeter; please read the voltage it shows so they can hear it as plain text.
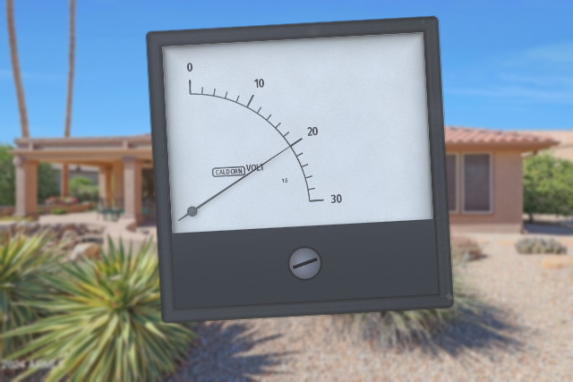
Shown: 20 V
